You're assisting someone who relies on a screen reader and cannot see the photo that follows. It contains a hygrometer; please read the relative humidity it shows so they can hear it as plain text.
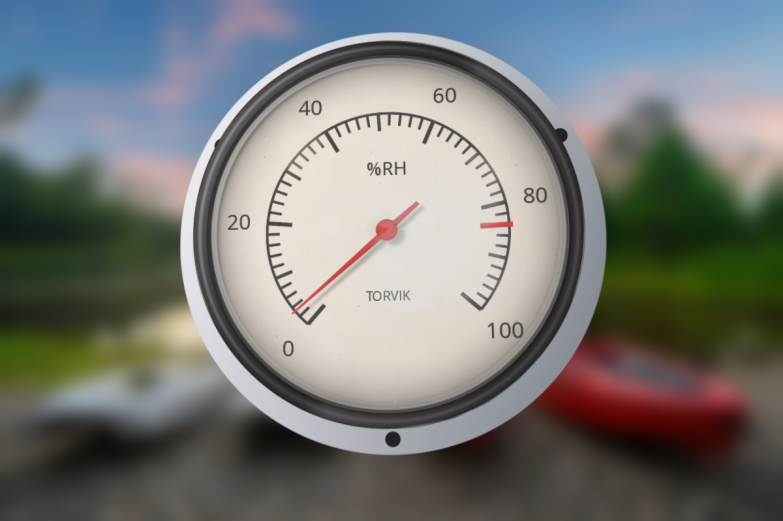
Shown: 3 %
